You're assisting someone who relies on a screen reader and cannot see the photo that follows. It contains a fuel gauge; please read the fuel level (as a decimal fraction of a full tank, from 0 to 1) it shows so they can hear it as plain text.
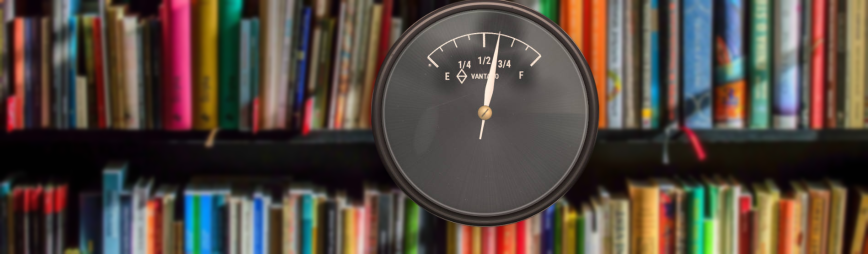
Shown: 0.625
